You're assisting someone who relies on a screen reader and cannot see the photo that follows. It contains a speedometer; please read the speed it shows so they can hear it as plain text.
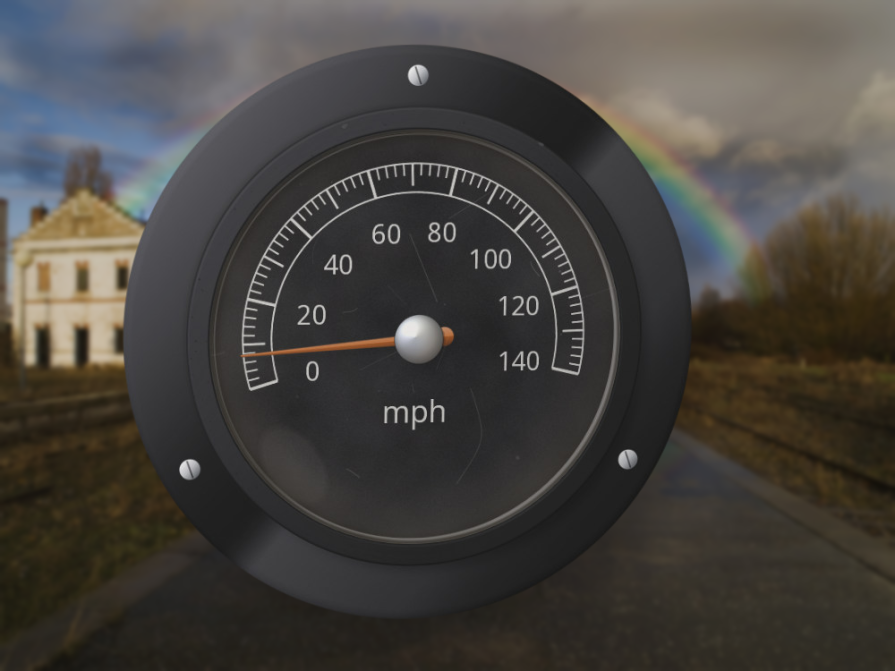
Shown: 8 mph
